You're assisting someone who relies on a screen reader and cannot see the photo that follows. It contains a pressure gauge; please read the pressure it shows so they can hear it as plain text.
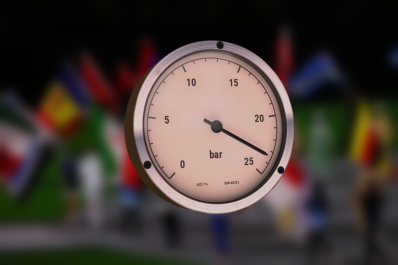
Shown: 23.5 bar
